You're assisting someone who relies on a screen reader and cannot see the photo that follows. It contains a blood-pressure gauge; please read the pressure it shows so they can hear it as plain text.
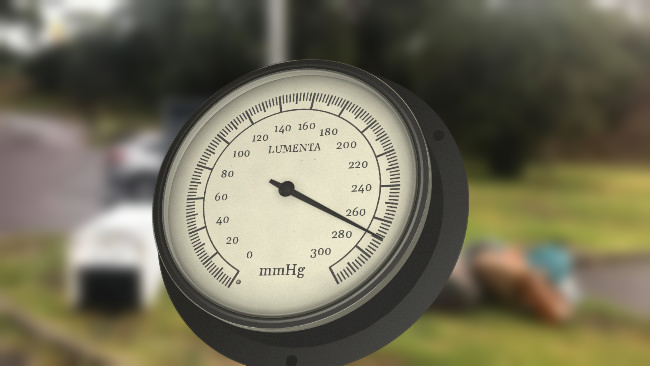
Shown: 270 mmHg
